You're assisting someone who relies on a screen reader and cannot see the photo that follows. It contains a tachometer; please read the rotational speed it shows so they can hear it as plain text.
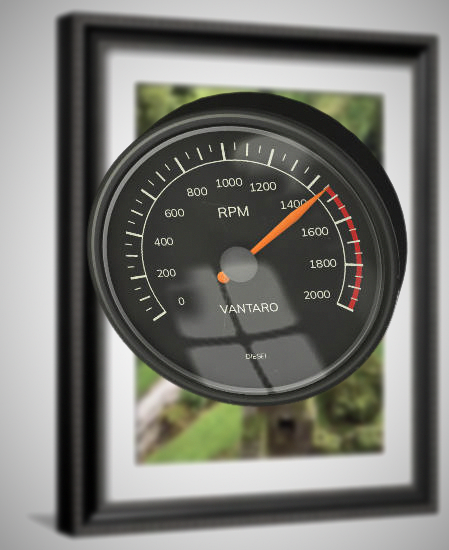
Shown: 1450 rpm
